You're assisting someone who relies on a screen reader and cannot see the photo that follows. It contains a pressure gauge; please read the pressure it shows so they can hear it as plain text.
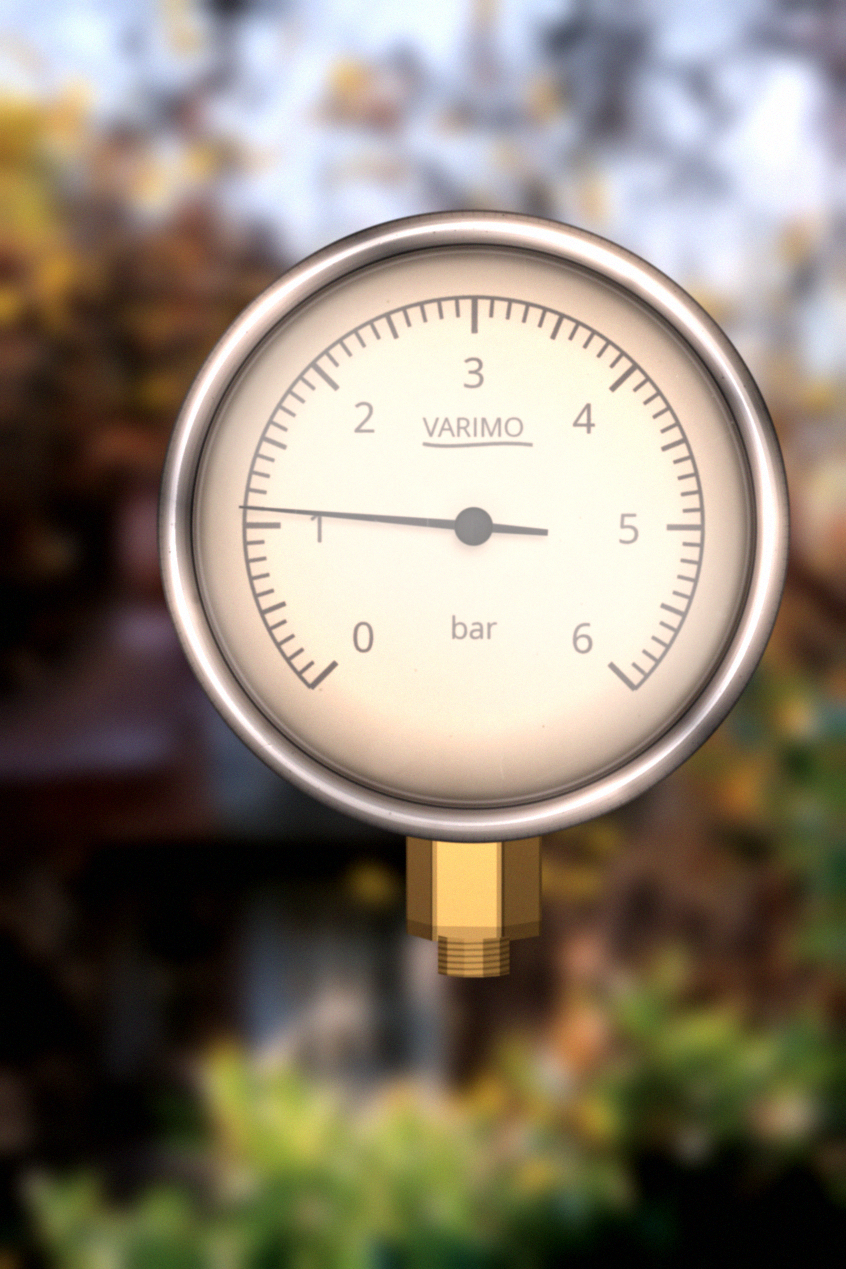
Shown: 1.1 bar
